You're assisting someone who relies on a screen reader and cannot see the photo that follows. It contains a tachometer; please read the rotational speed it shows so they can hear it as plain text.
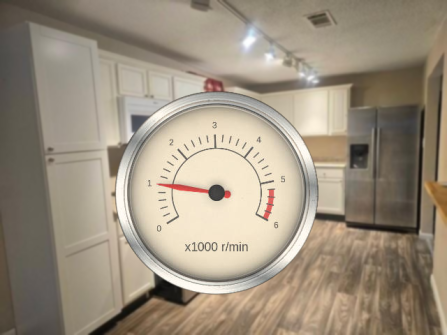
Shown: 1000 rpm
